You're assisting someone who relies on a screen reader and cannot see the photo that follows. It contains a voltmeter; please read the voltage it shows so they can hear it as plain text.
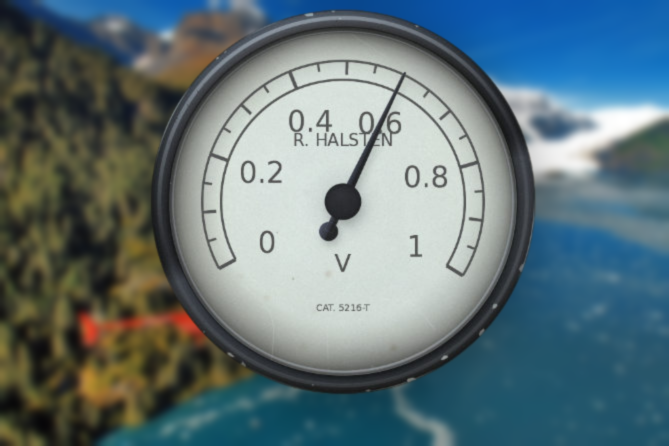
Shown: 0.6 V
